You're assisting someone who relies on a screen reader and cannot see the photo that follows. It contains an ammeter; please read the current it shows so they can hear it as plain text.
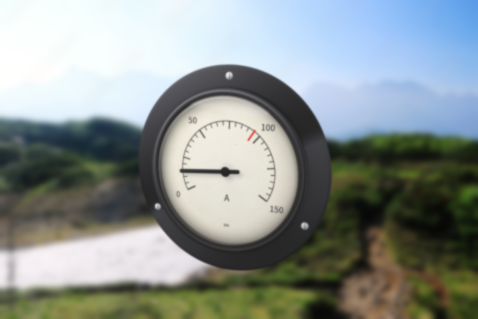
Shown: 15 A
